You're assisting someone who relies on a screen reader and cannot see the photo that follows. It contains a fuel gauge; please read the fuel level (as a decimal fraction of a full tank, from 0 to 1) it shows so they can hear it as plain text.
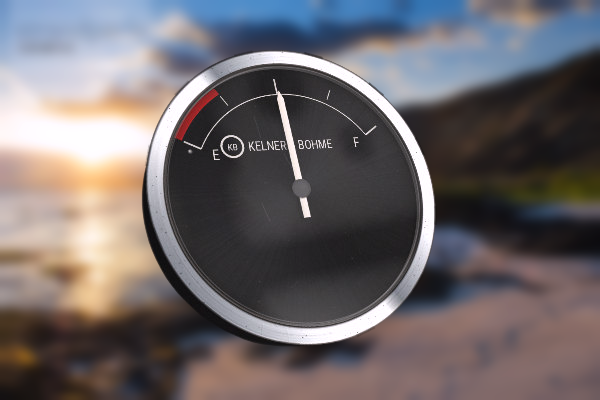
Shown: 0.5
